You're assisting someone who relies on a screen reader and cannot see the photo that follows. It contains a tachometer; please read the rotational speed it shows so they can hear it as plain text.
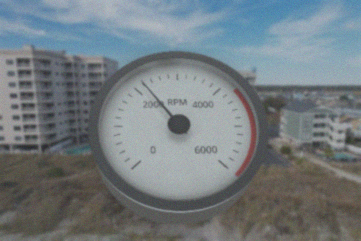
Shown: 2200 rpm
